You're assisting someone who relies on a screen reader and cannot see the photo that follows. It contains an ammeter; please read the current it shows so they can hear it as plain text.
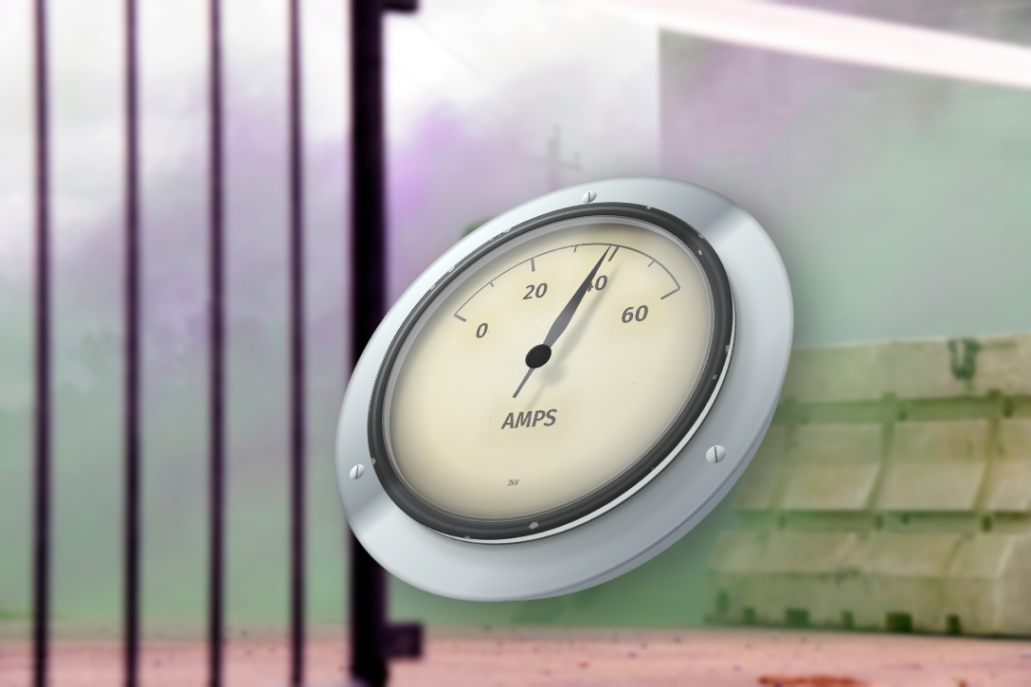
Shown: 40 A
